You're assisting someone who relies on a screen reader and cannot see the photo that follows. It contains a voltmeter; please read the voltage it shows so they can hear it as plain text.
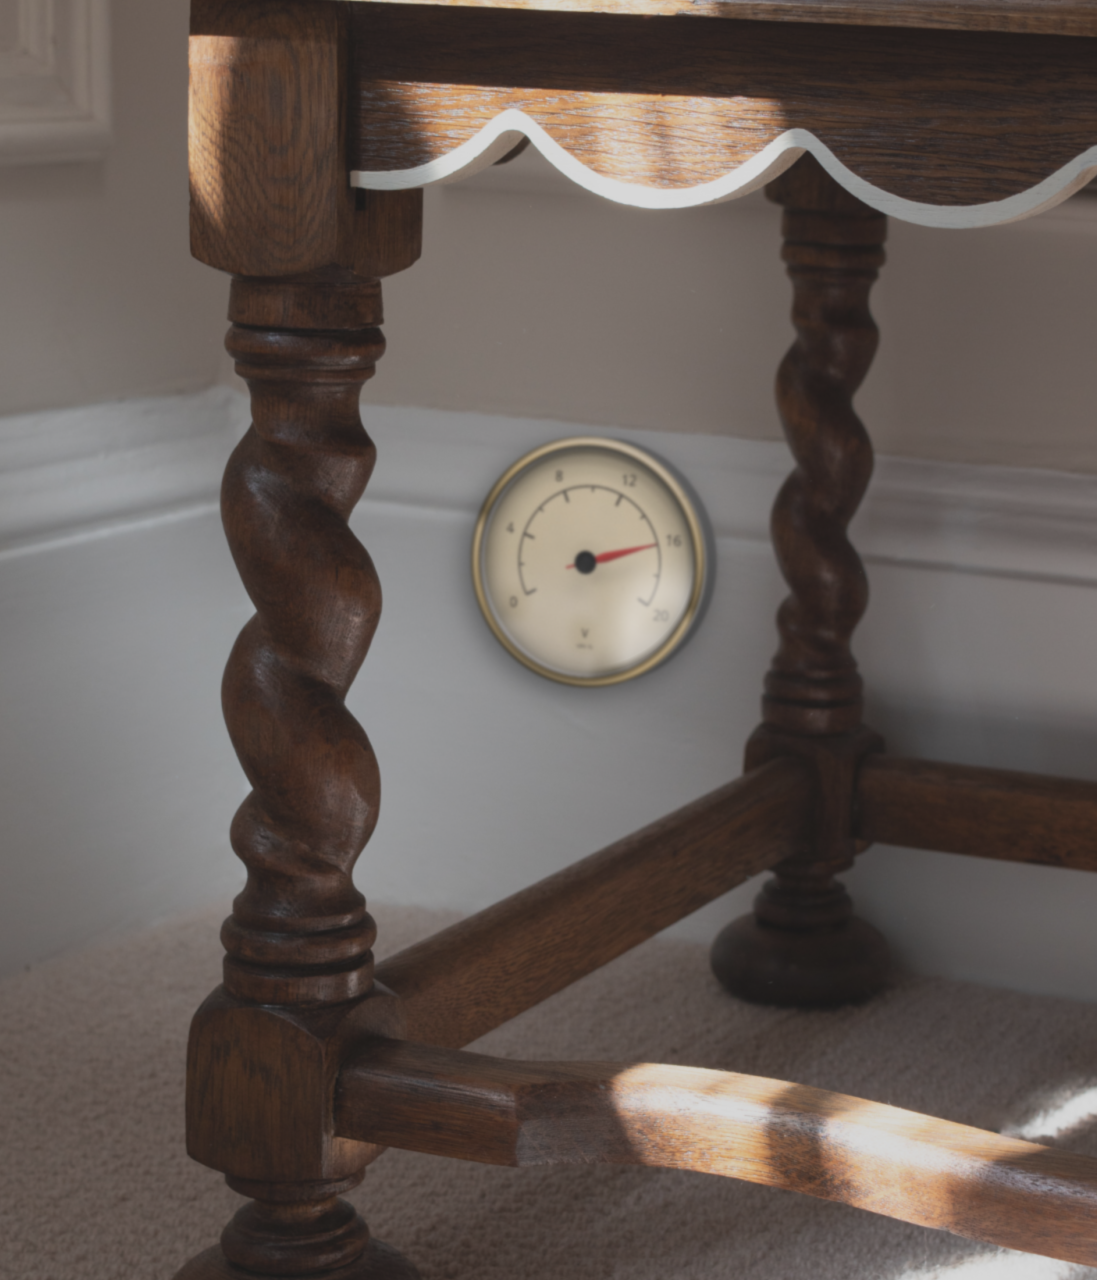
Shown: 16 V
